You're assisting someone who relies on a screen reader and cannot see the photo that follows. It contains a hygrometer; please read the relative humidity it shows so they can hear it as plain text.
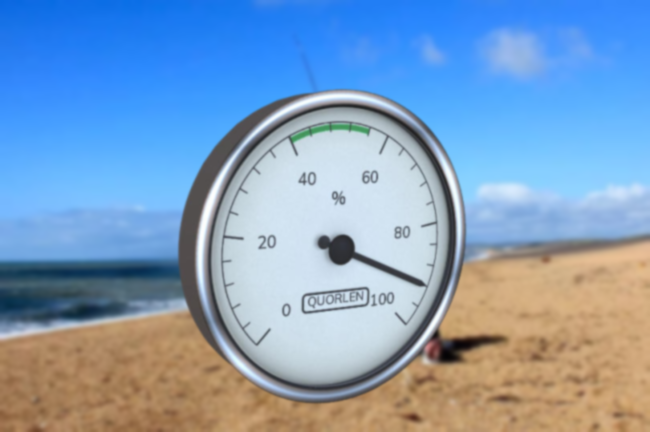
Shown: 92 %
